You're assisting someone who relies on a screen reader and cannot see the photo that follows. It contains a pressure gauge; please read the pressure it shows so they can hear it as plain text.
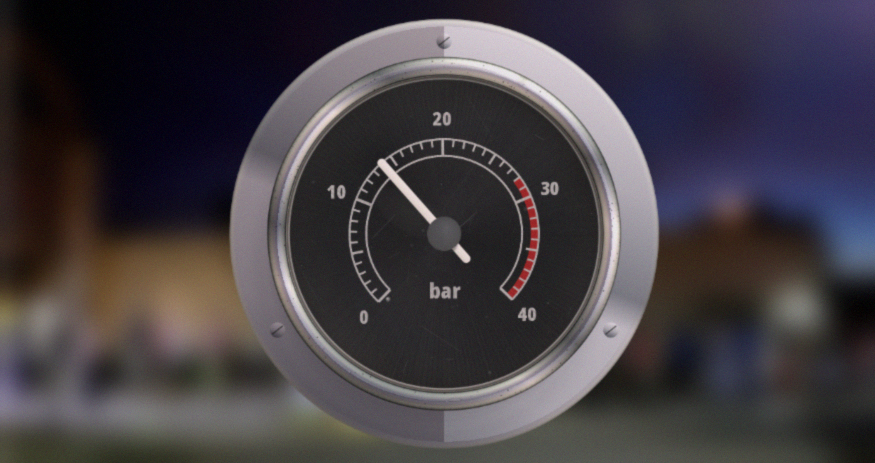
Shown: 14 bar
